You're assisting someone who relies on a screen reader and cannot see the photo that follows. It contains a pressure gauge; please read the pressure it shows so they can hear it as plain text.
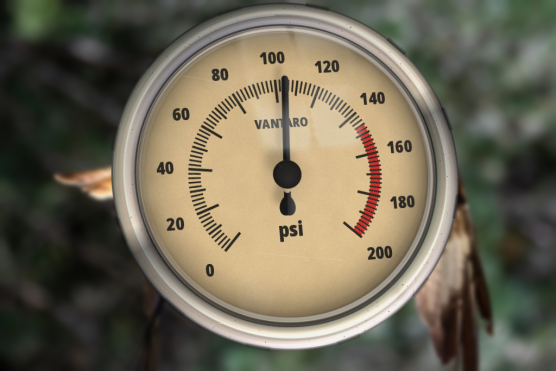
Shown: 104 psi
